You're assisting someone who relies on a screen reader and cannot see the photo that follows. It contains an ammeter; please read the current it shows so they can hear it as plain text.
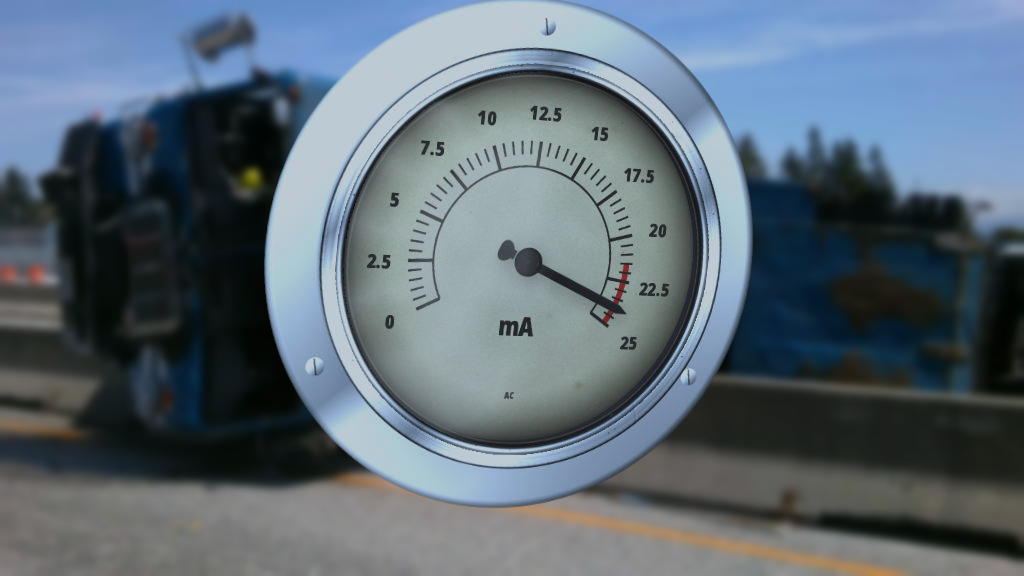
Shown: 24 mA
